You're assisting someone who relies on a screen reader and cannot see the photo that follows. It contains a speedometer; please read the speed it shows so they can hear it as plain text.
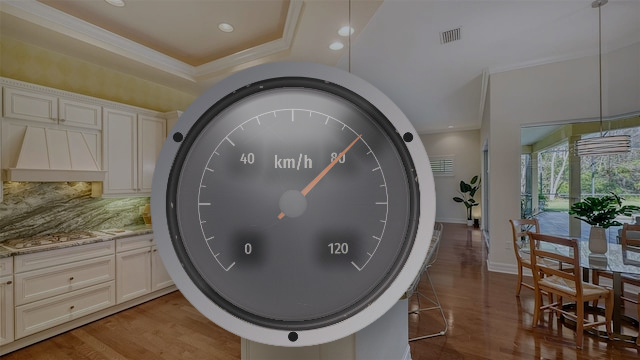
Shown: 80 km/h
